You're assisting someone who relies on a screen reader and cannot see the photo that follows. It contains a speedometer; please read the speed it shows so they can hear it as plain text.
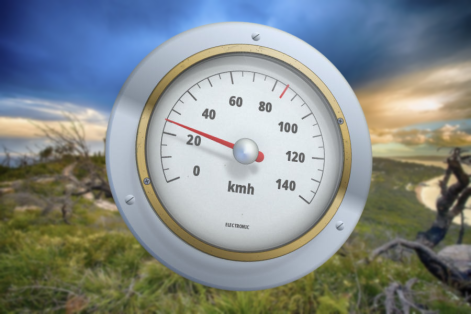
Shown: 25 km/h
